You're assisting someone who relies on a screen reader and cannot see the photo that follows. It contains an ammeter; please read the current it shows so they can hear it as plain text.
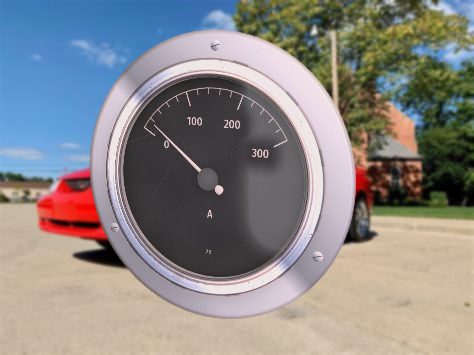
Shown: 20 A
